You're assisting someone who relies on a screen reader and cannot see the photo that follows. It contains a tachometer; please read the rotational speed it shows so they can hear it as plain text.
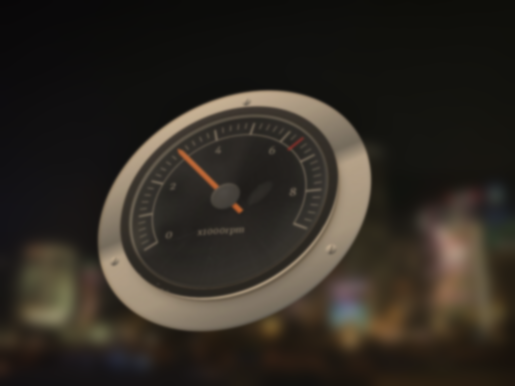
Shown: 3000 rpm
